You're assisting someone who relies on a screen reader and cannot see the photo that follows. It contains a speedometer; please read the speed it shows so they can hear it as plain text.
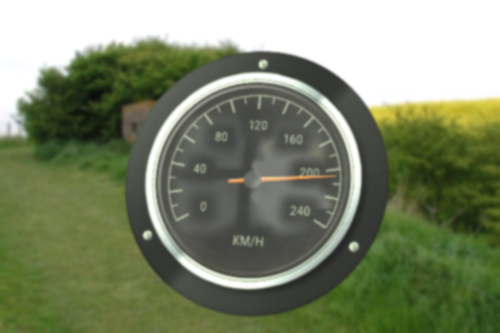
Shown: 205 km/h
